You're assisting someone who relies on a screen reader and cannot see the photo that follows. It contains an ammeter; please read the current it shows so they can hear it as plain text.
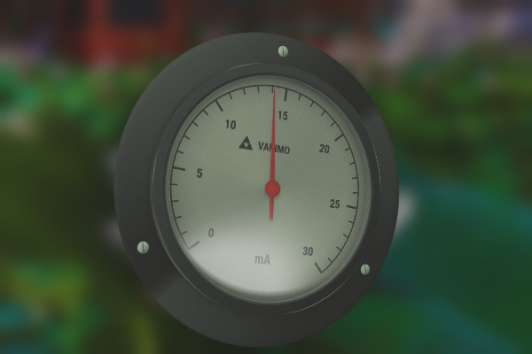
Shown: 14 mA
